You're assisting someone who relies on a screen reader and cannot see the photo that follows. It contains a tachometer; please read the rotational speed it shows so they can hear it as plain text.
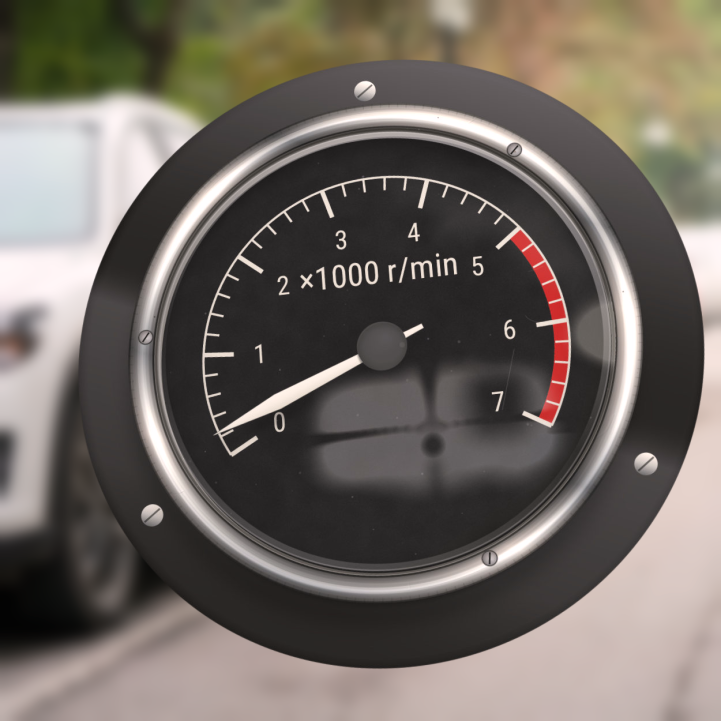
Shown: 200 rpm
